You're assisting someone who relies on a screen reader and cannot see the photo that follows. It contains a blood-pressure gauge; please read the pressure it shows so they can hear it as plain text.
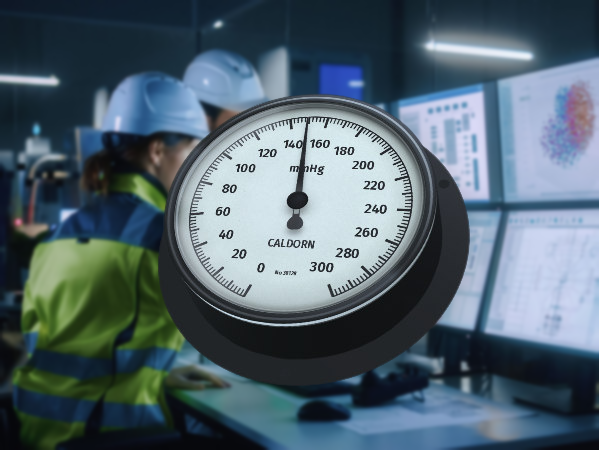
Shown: 150 mmHg
